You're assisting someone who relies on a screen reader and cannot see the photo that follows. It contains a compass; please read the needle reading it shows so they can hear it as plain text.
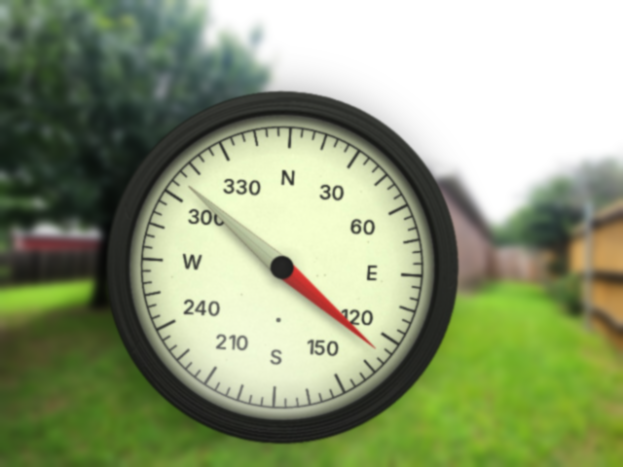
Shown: 127.5 °
